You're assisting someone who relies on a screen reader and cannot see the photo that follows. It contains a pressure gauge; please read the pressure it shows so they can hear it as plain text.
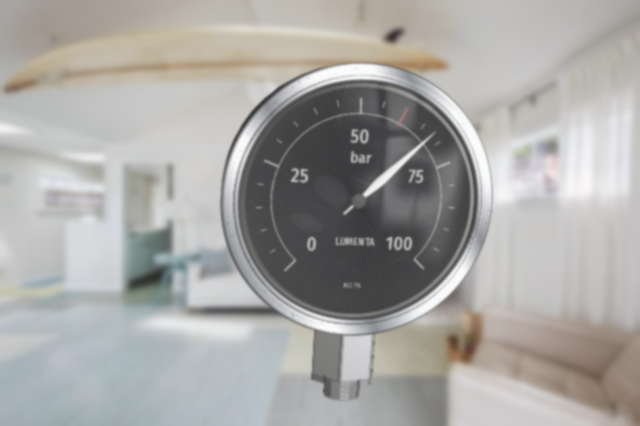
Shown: 67.5 bar
